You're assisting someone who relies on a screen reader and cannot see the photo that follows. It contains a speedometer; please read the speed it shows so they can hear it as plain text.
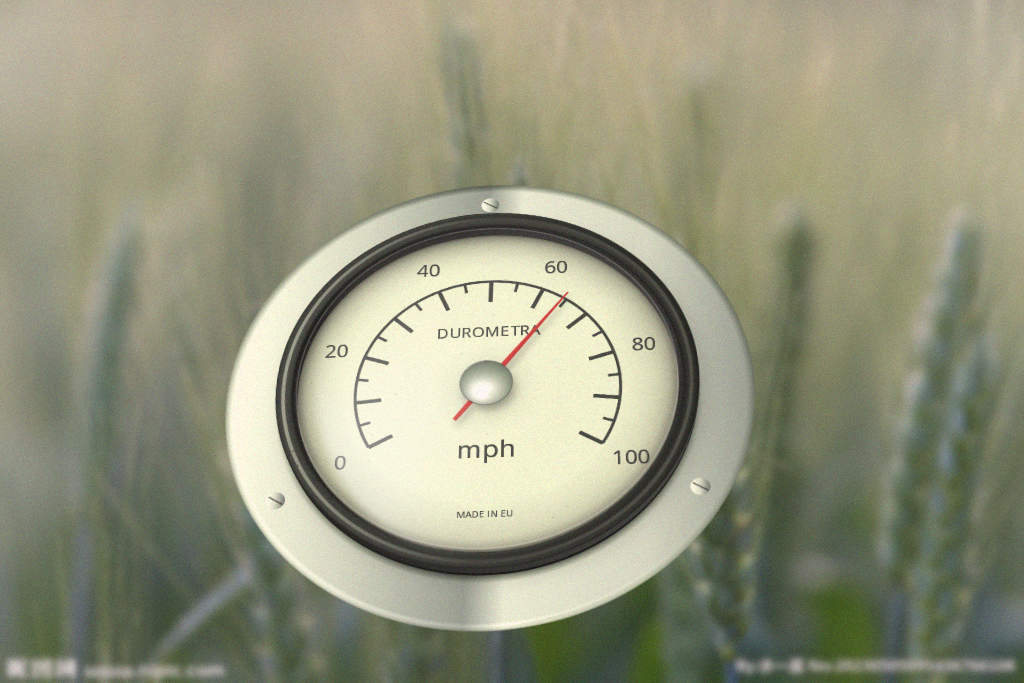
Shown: 65 mph
